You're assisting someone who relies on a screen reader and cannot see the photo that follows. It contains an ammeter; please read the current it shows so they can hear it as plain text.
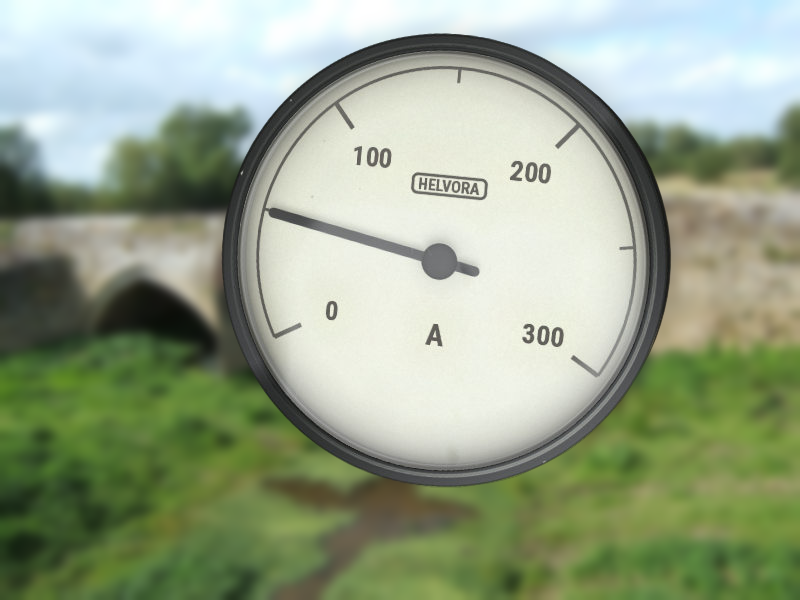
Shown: 50 A
